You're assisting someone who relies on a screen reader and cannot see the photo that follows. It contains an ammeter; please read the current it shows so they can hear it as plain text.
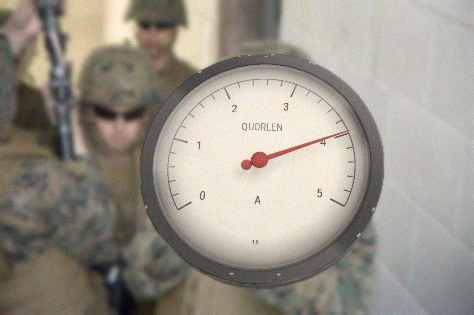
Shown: 4 A
